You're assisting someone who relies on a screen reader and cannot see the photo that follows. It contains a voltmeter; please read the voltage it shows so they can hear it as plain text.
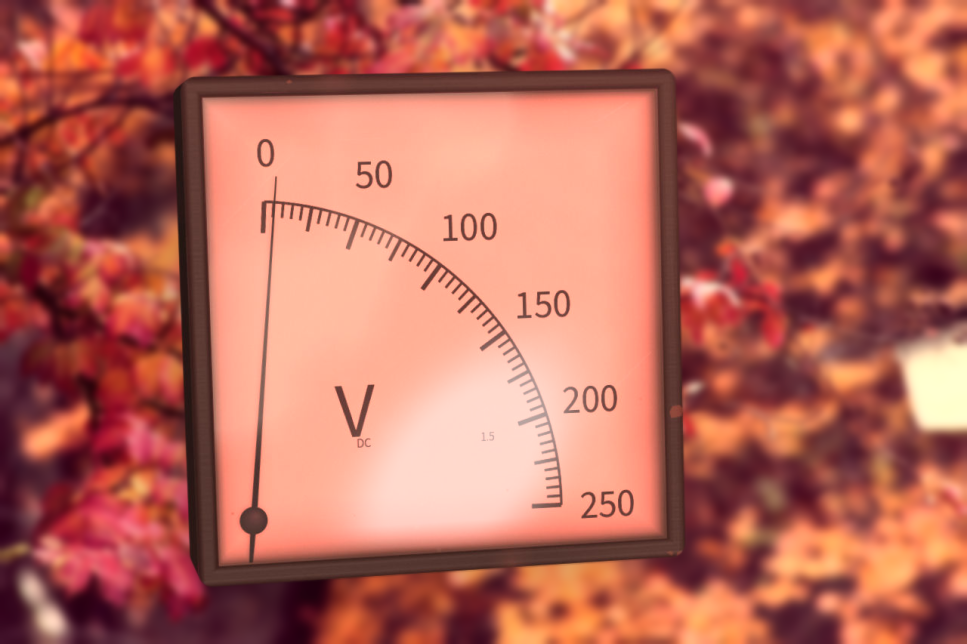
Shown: 5 V
